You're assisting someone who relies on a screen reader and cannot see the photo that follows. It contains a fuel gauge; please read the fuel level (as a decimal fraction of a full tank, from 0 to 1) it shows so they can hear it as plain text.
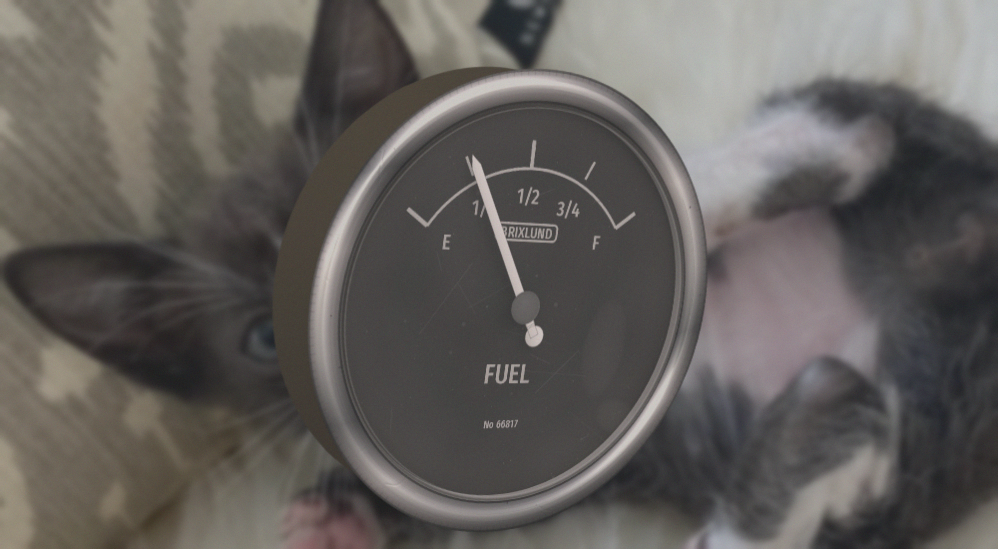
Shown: 0.25
